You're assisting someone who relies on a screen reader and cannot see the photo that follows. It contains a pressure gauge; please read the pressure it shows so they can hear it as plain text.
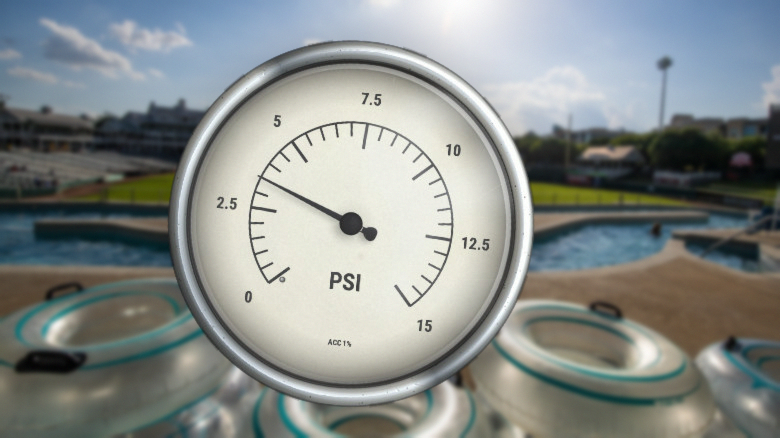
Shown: 3.5 psi
